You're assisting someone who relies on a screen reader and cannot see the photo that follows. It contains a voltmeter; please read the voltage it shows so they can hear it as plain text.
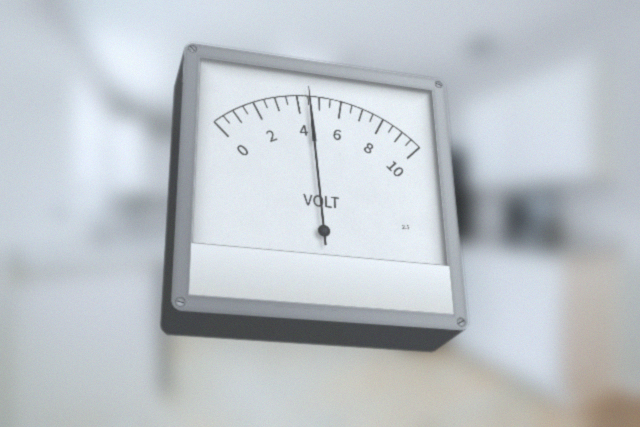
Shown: 4.5 V
